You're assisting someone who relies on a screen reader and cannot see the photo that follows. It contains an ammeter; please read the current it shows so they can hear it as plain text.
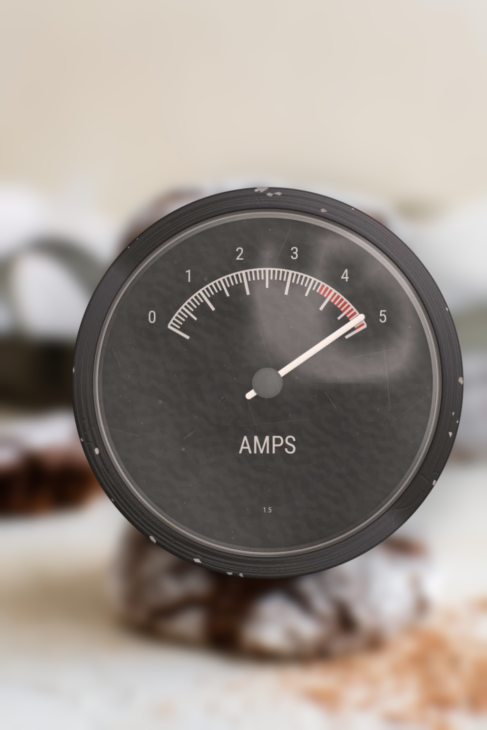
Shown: 4.8 A
